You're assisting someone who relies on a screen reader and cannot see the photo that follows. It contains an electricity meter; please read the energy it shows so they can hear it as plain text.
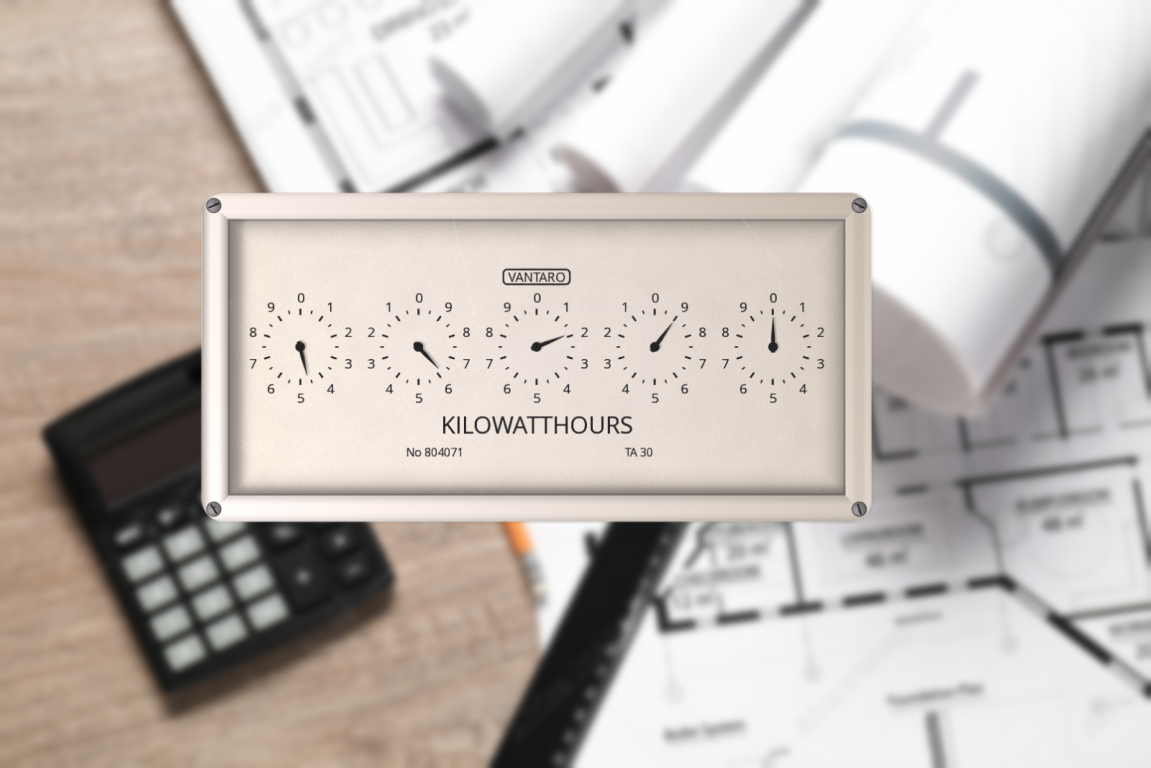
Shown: 46190 kWh
